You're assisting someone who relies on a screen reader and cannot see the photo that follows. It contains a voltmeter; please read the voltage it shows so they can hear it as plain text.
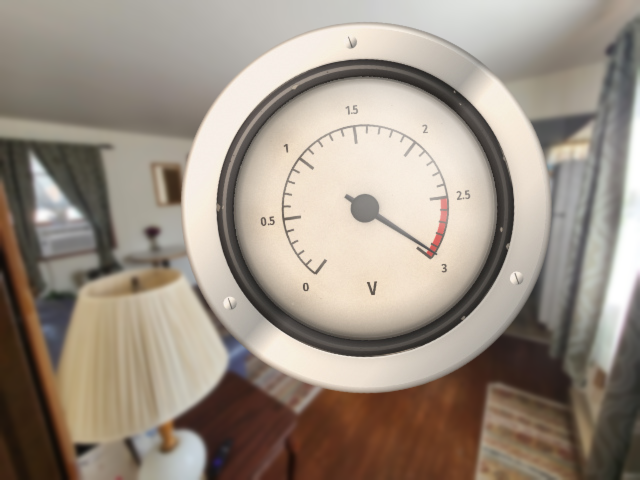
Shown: 2.95 V
